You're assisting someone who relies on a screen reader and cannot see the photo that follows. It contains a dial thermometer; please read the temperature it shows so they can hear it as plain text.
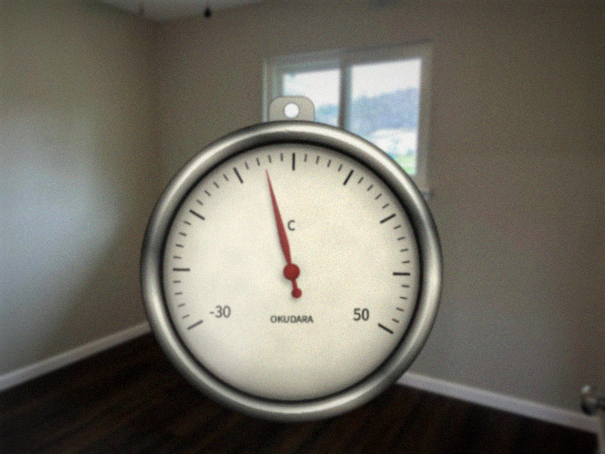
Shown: 5 °C
